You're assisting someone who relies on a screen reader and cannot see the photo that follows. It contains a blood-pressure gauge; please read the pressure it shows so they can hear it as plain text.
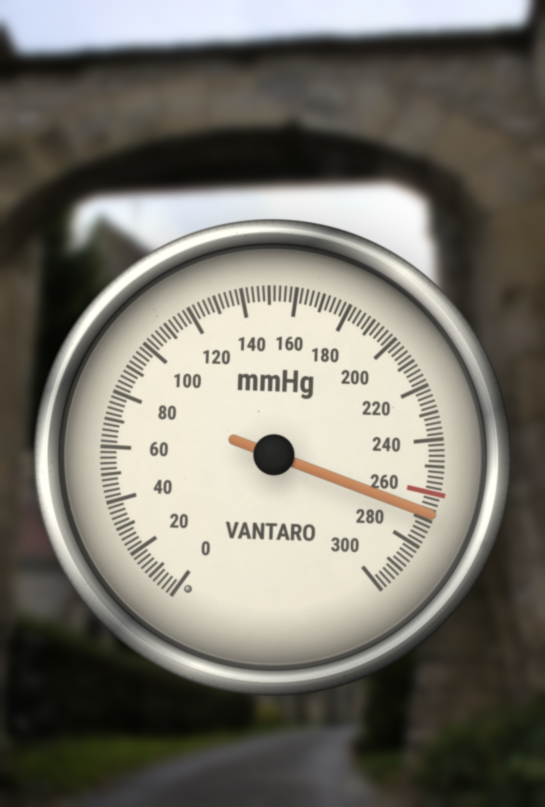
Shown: 268 mmHg
